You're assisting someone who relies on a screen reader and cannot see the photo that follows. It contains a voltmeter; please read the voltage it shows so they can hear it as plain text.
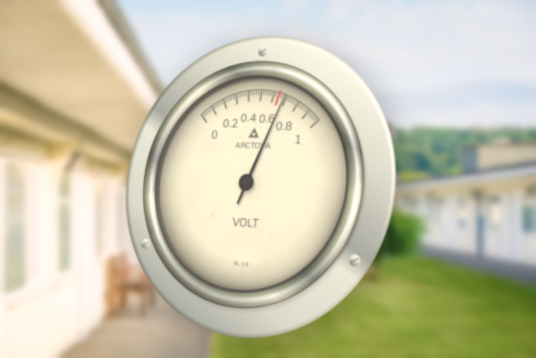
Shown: 0.7 V
